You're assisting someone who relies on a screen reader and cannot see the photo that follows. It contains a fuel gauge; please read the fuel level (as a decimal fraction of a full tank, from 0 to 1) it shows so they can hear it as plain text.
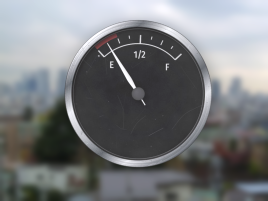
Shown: 0.125
